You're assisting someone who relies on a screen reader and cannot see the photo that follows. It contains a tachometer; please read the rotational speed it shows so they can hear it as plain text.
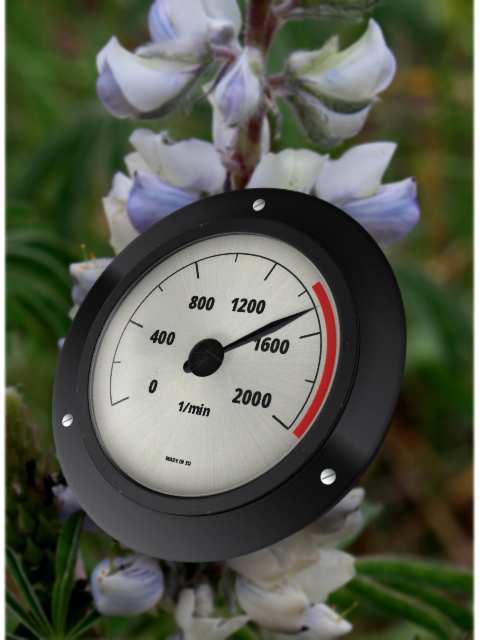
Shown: 1500 rpm
